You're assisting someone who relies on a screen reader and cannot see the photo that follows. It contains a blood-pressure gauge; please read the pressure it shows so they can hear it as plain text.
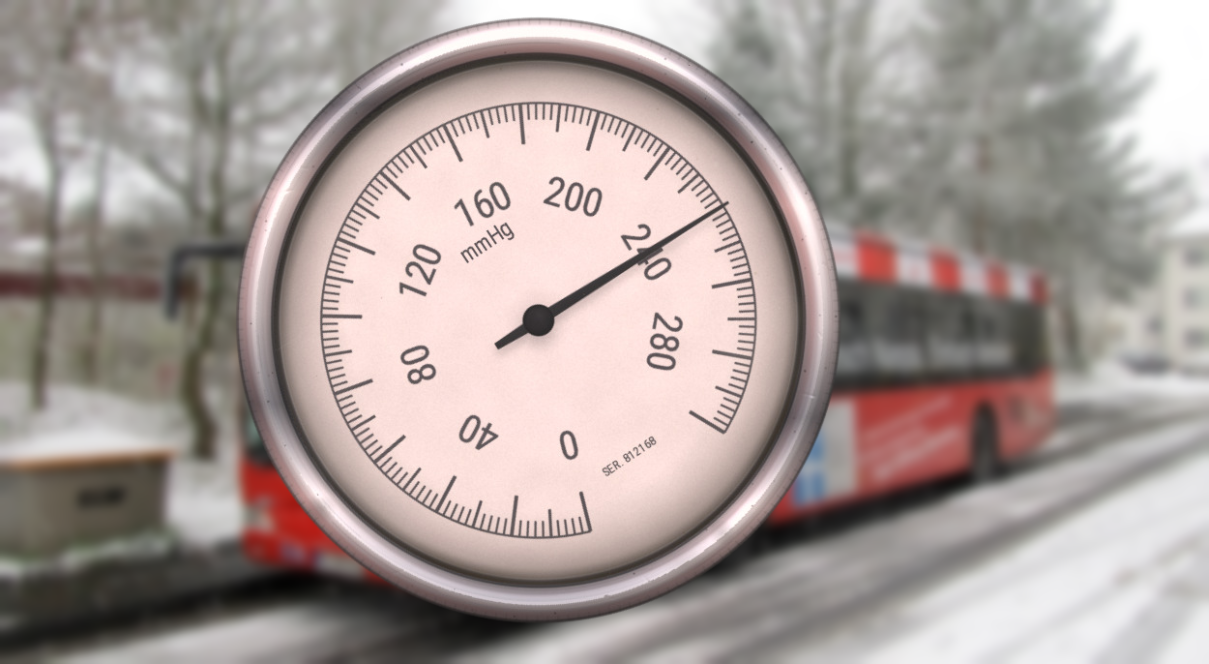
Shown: 240 mmHg
